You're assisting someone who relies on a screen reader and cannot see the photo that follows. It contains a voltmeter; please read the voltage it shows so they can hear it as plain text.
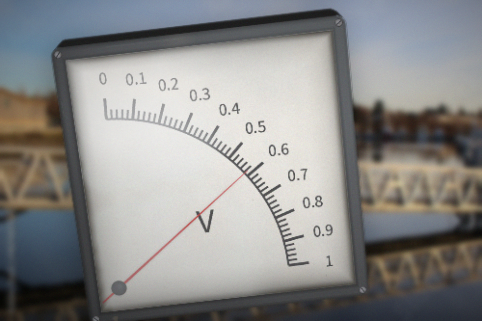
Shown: 0.58 V
